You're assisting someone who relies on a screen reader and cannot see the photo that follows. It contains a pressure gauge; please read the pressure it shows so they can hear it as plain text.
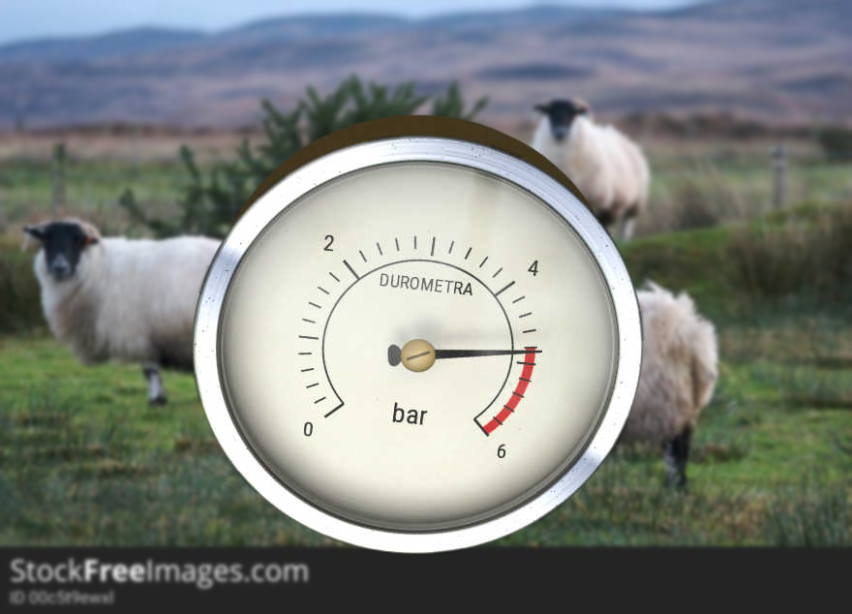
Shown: 4.8 bar
